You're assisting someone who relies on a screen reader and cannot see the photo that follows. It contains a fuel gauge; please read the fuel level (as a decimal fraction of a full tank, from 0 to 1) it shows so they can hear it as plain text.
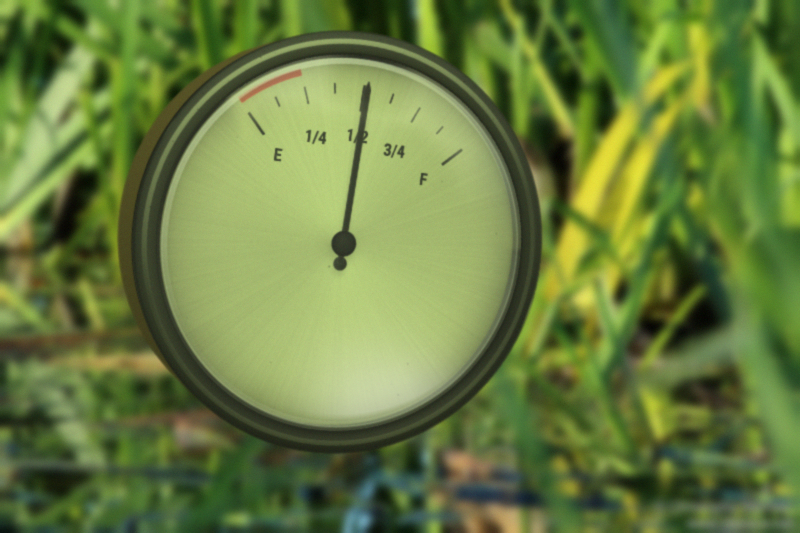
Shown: 0.5
